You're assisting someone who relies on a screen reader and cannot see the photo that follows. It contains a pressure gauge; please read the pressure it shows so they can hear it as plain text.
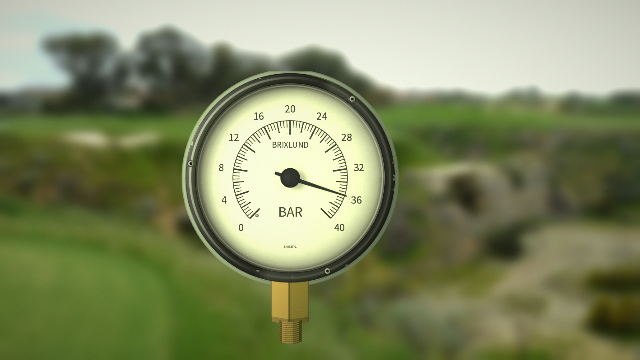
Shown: 36 bar
